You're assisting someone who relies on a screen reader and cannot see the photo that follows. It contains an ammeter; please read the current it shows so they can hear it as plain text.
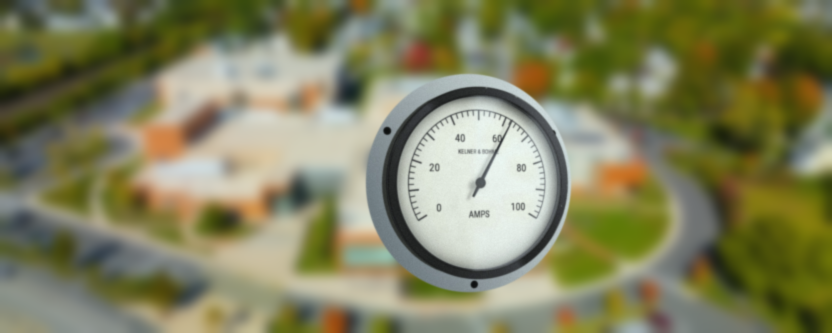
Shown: 62 A
